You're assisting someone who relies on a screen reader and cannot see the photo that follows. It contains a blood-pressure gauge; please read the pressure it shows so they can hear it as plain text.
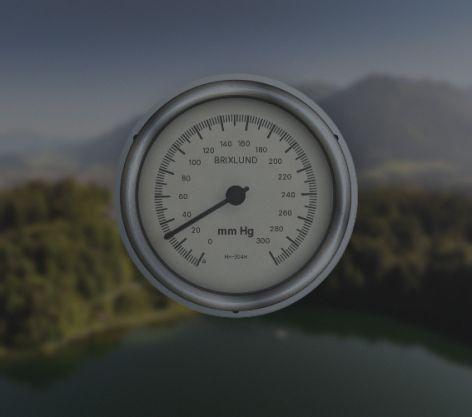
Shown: 30 mmHg
